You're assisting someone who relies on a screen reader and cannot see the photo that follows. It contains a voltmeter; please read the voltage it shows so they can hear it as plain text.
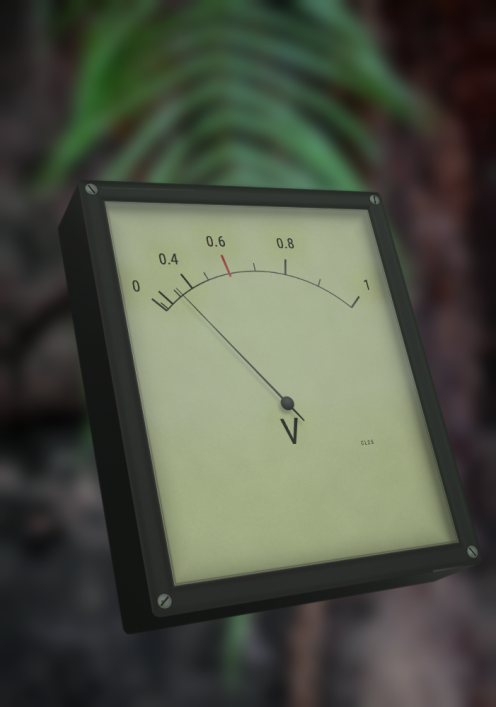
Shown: 0.3 V
